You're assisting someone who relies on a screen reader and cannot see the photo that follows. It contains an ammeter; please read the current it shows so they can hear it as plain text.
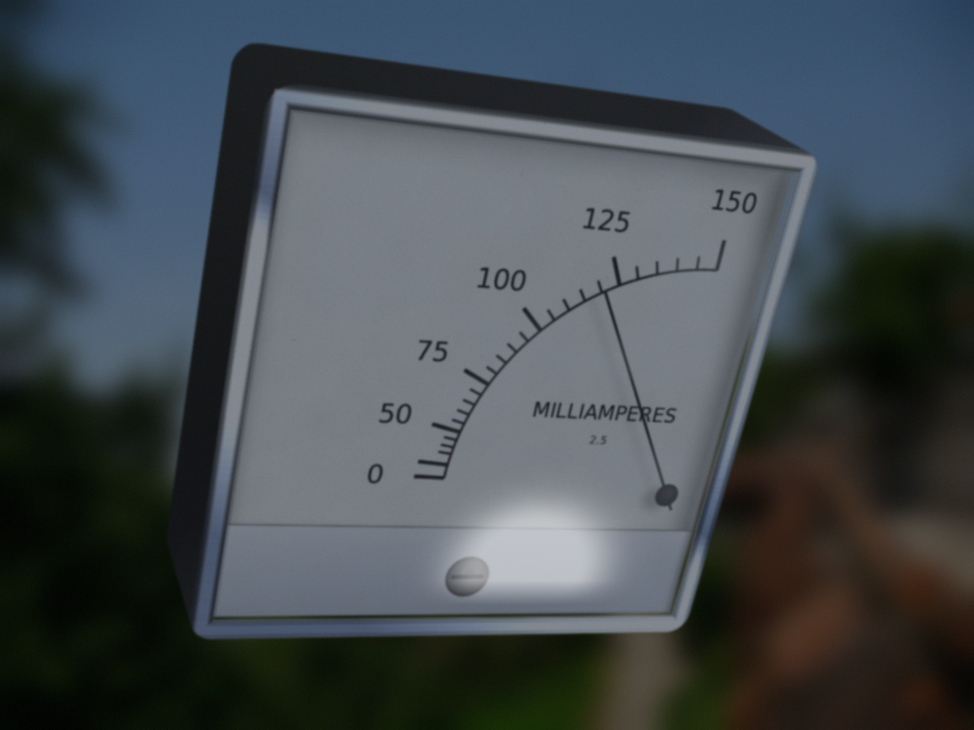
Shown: 120 mA
